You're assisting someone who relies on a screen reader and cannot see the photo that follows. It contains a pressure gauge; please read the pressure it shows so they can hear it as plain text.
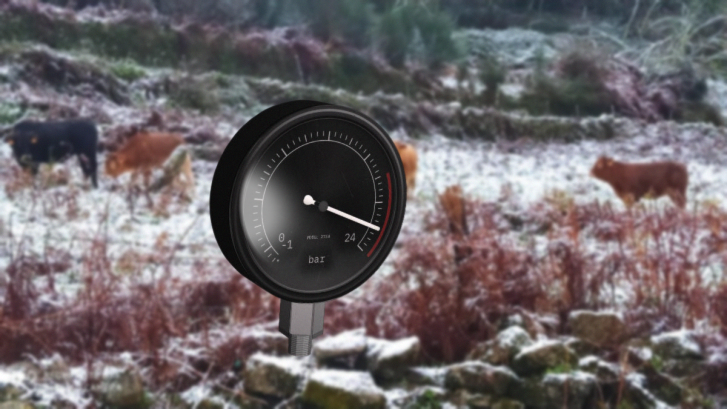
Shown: 22 bar
